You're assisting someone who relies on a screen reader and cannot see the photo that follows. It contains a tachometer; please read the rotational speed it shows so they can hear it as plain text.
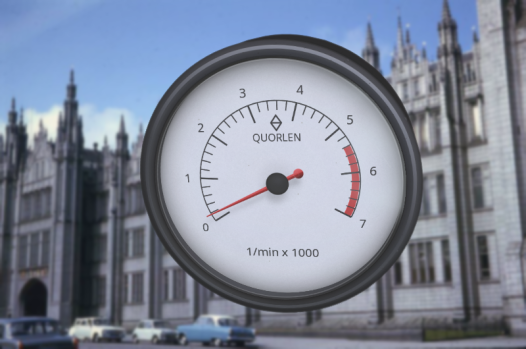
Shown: 200 rpm
